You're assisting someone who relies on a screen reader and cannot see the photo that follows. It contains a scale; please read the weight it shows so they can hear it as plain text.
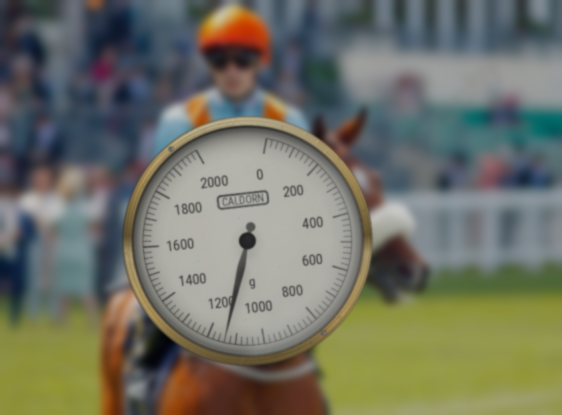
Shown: 1140 g
